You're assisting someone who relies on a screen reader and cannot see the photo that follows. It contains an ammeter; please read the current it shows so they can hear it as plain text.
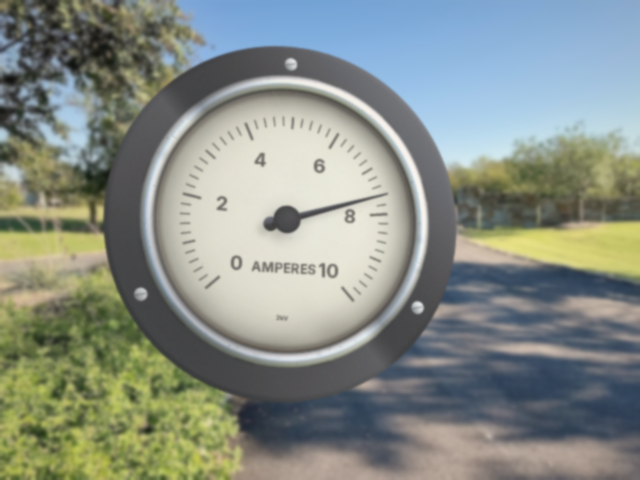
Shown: 7.6 A
